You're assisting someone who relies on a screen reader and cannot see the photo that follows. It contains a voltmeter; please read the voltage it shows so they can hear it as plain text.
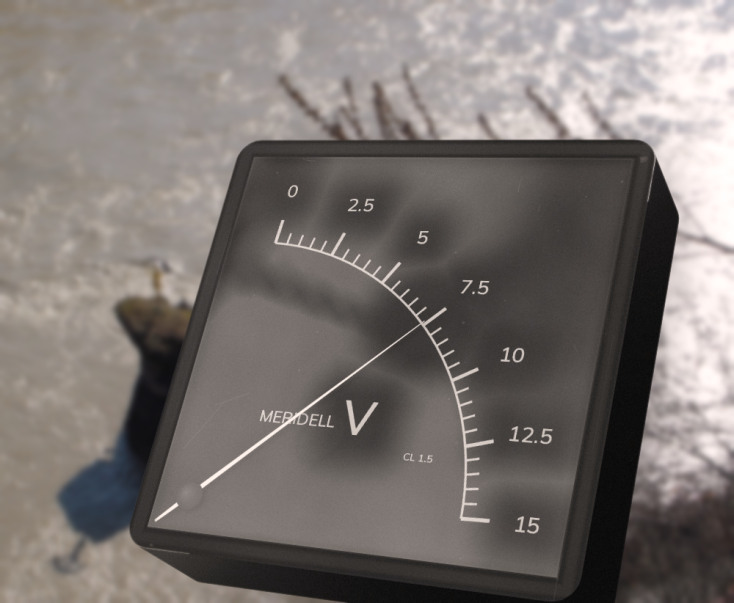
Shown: 7.5 V
